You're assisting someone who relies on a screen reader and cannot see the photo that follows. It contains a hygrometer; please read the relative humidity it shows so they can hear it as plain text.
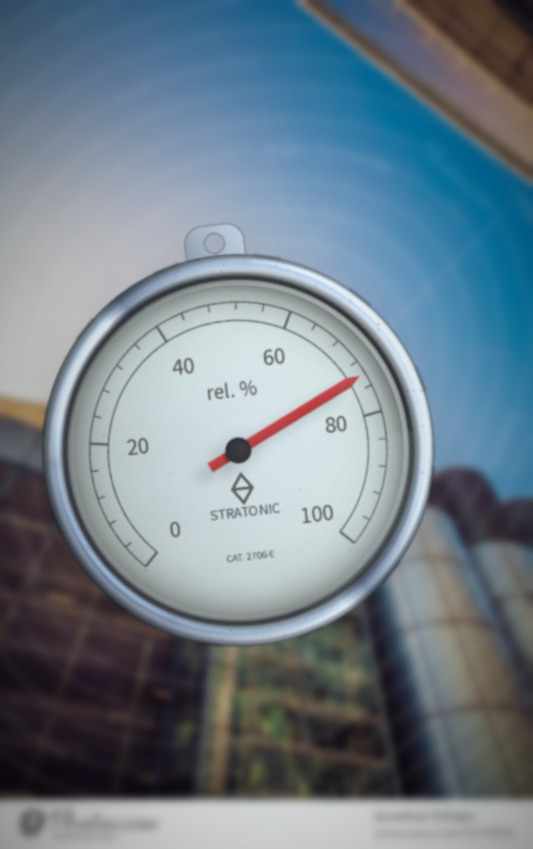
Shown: 74 %
